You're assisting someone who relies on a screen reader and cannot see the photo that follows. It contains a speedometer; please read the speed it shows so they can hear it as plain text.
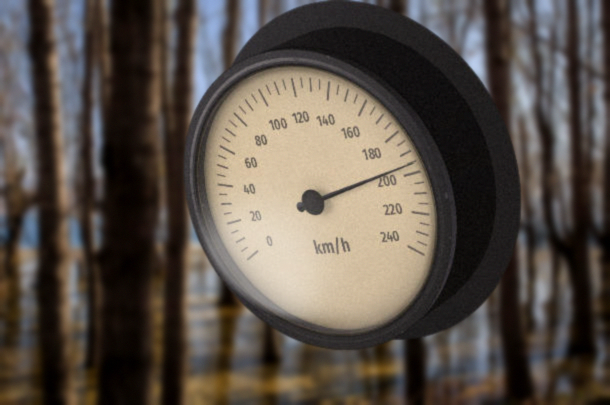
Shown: 195 km/h
